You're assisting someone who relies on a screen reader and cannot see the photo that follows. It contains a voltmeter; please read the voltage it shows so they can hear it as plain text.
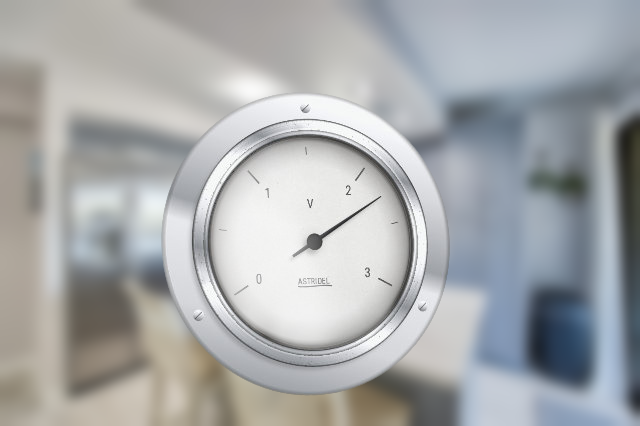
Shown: 2.25 V
